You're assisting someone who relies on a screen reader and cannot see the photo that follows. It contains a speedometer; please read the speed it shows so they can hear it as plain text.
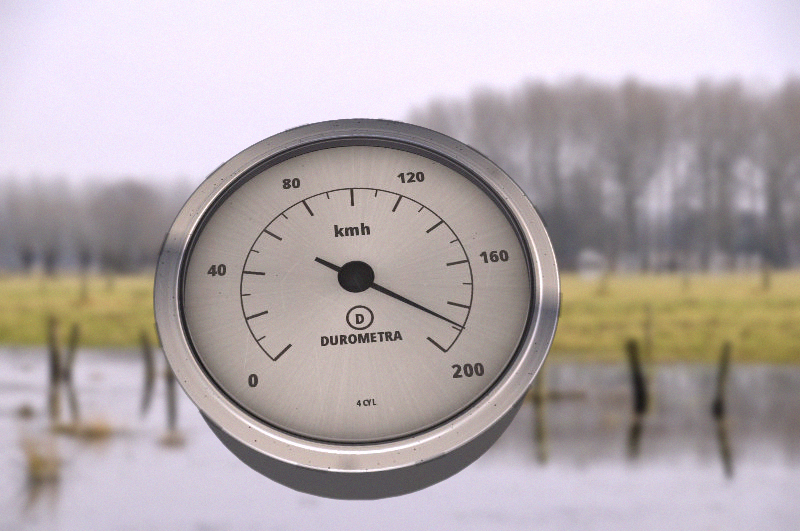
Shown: 190 km/h
